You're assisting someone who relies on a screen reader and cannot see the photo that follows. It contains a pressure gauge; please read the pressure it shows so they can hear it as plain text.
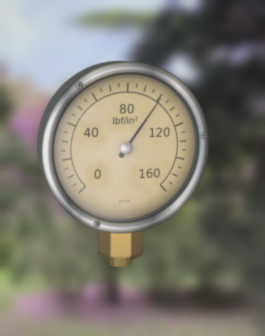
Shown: 100 psi
